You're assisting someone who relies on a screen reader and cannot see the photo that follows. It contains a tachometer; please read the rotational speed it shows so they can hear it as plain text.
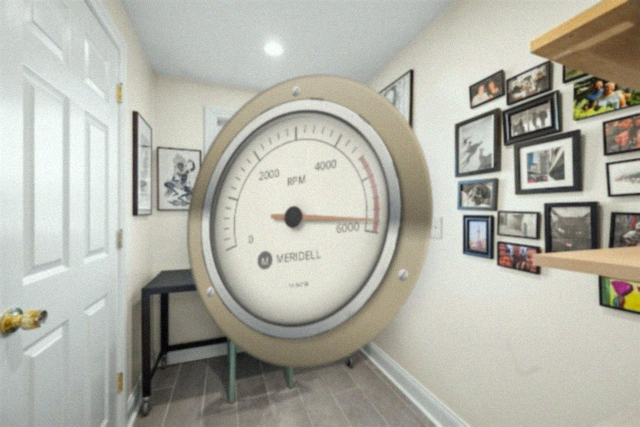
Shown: 5800 rpm
